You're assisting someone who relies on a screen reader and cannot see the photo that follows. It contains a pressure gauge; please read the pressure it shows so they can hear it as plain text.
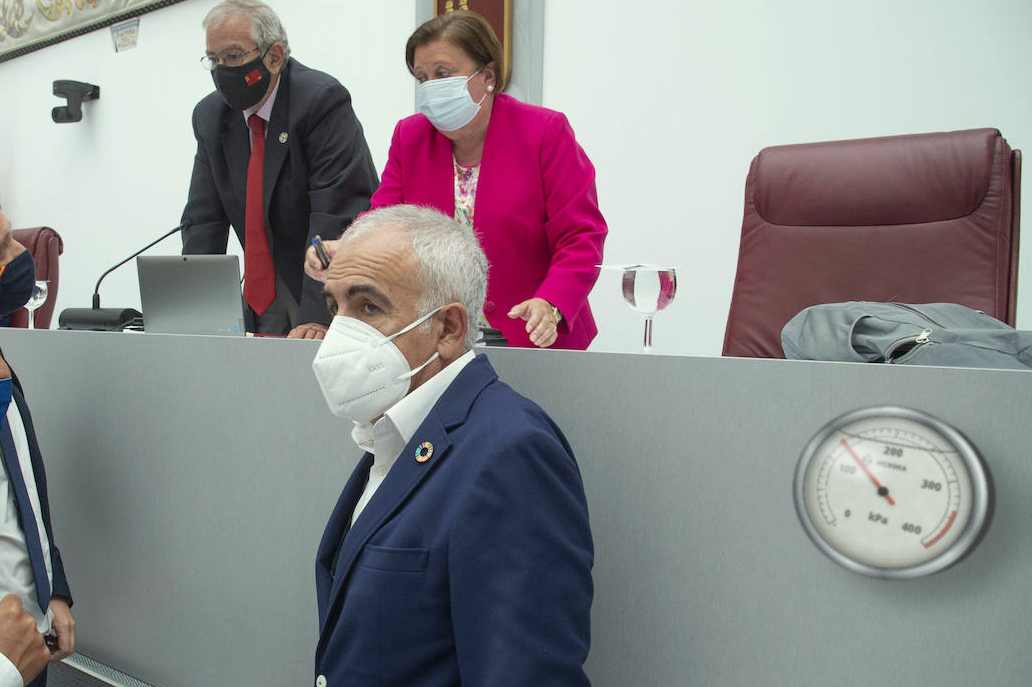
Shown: 130 kPa
